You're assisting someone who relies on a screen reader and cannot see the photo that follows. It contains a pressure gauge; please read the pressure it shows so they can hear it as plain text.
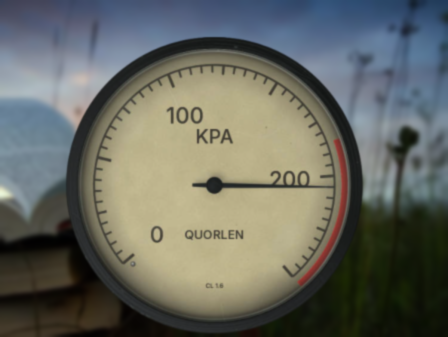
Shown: 205 kPa
